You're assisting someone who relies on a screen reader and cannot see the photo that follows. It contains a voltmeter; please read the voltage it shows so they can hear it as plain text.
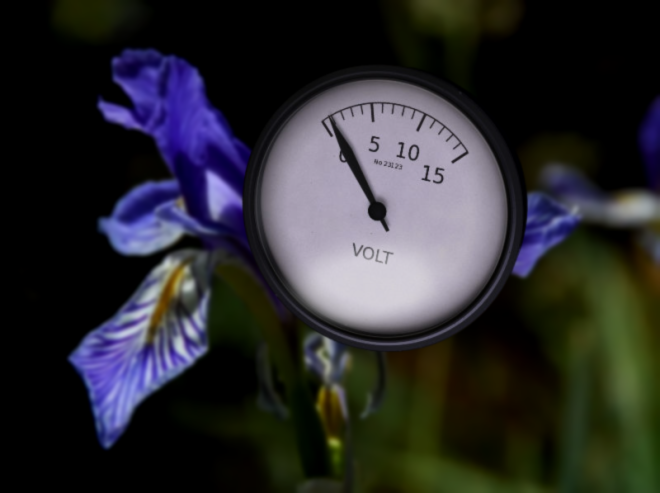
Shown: 1 V
